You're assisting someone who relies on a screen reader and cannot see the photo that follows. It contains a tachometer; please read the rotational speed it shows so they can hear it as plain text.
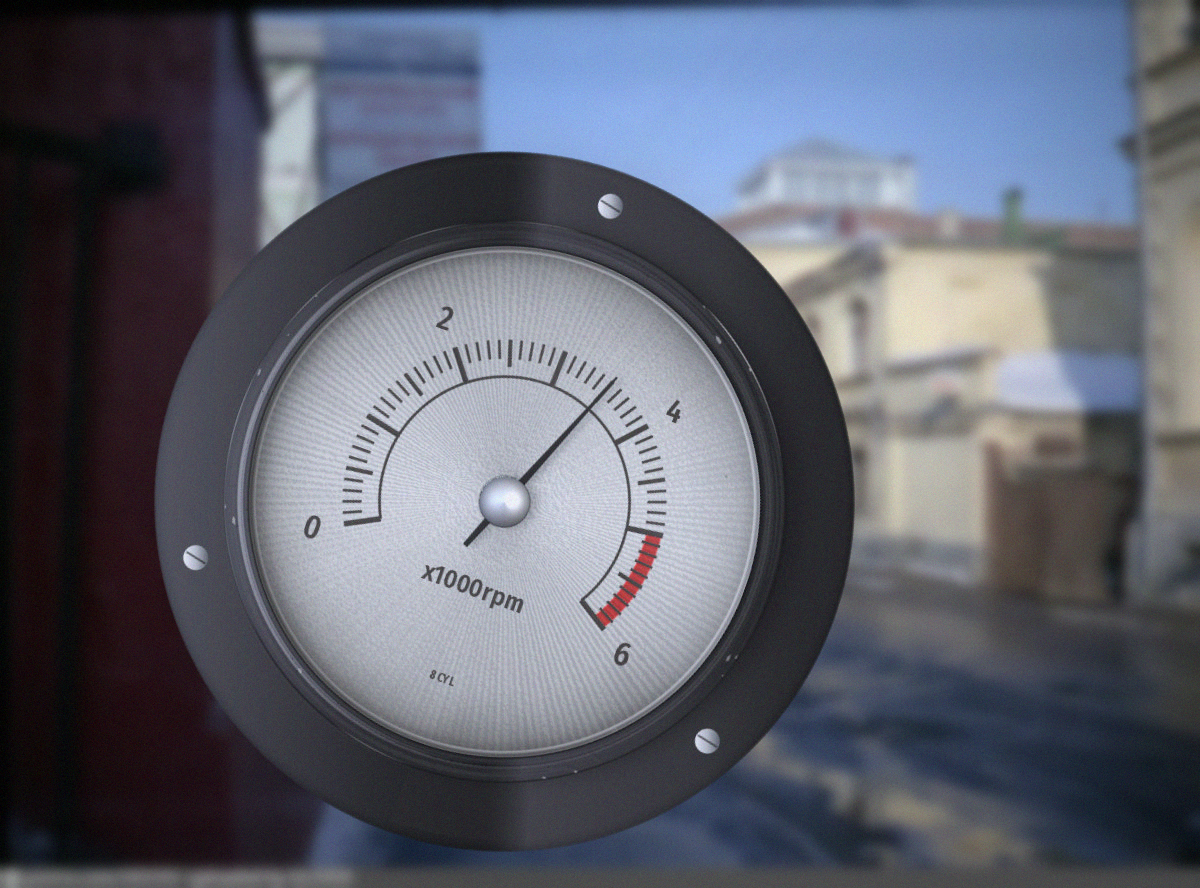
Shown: 3500 rpm
